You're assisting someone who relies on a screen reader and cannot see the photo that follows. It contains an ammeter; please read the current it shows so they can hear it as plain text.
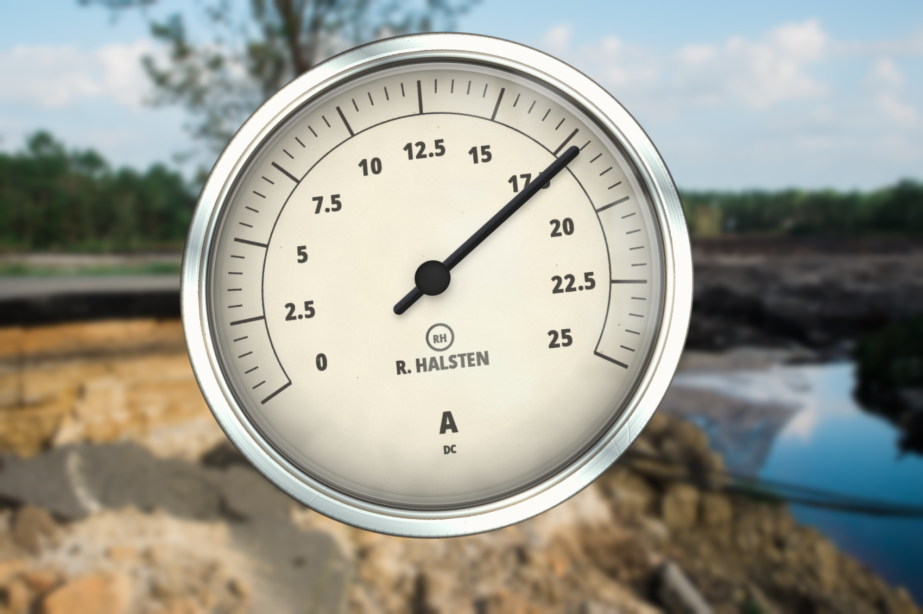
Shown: 18 A
